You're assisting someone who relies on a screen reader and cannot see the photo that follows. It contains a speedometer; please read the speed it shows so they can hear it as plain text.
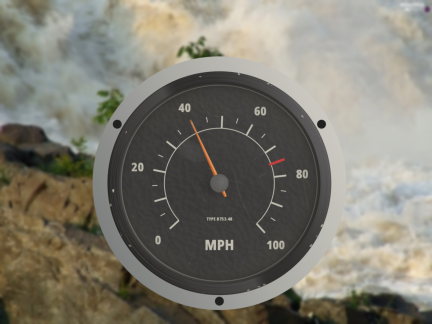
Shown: 40 mph
